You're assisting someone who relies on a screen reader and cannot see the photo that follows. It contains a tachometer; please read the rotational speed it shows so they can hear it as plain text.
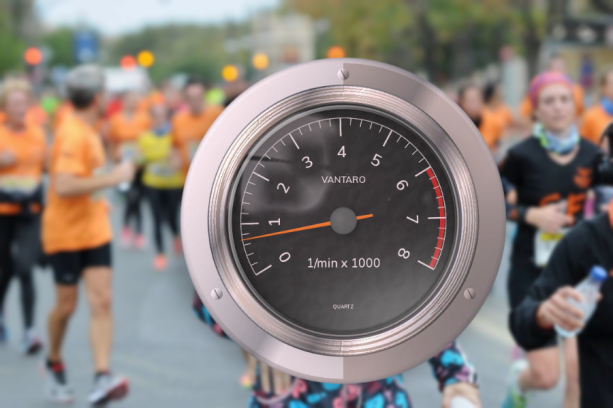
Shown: 700 rpm
